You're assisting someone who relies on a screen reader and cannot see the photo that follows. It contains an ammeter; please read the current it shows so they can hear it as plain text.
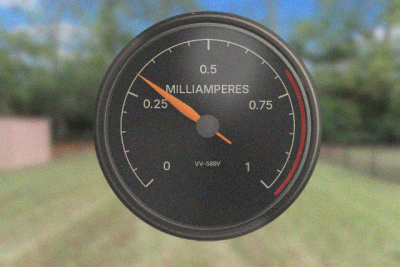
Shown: 0.3 mA
